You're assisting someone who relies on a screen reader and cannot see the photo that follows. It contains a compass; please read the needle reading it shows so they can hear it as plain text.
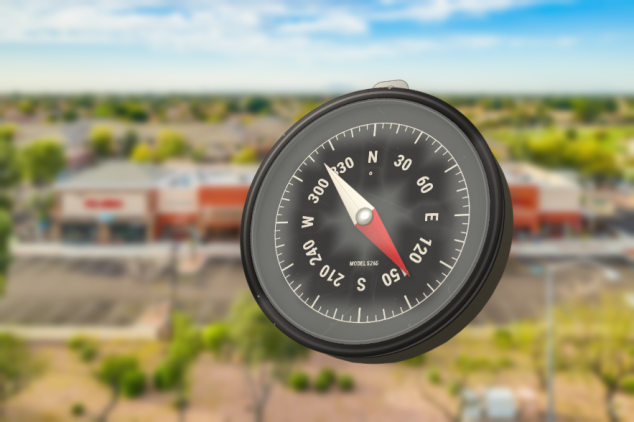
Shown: 140 °
